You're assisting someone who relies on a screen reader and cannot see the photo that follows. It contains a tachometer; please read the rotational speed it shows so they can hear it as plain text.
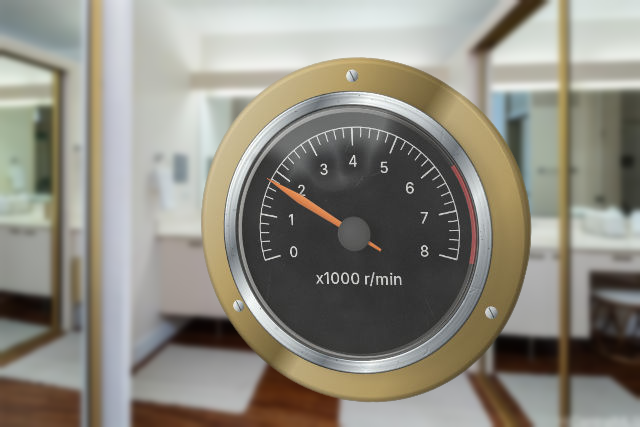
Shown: 1800 rpm
